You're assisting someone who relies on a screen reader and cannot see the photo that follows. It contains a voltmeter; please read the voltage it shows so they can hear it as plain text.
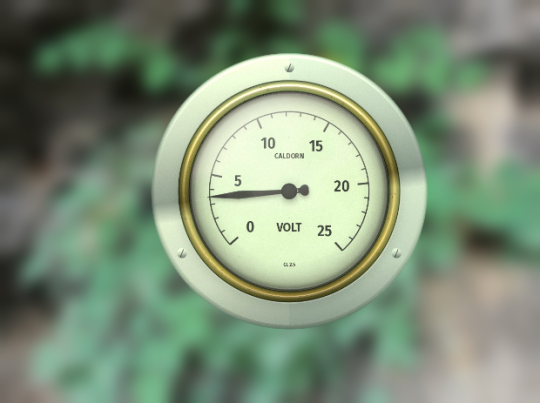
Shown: 3.5 V
